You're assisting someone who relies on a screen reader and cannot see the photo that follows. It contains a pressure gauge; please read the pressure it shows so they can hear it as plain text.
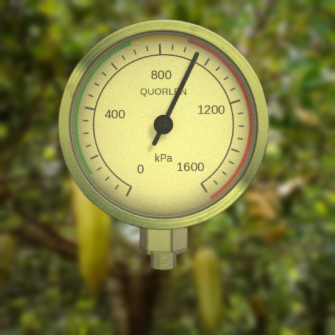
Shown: 950 kPa
